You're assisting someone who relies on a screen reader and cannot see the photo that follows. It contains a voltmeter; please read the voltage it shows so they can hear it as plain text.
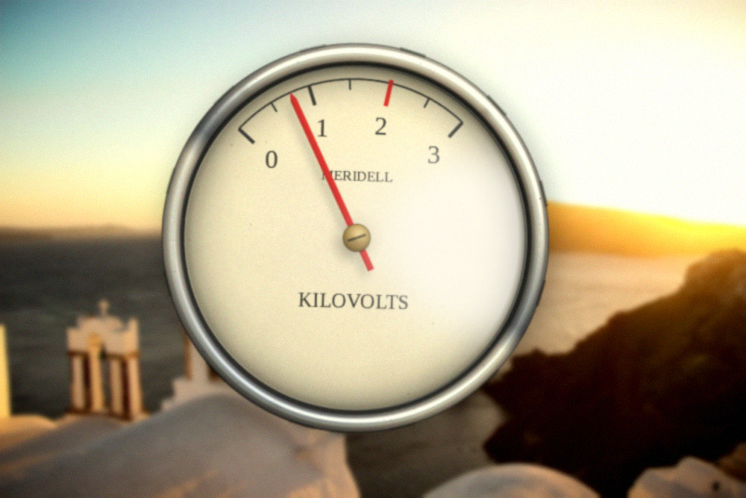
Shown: 0.75 kV
